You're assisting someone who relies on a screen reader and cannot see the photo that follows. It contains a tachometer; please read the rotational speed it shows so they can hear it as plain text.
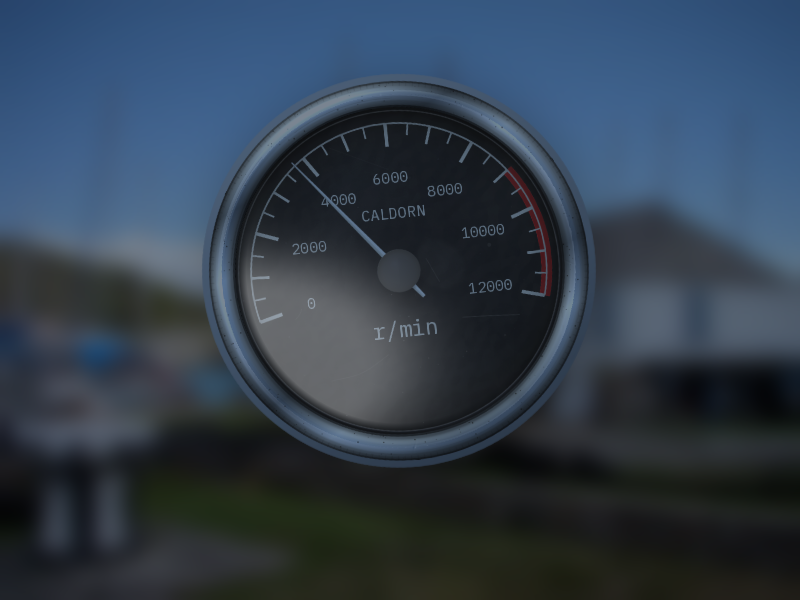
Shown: 3750 rpm
